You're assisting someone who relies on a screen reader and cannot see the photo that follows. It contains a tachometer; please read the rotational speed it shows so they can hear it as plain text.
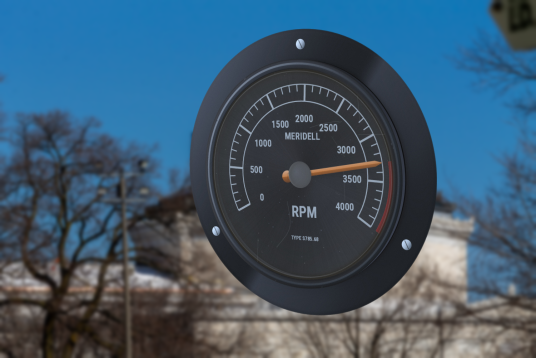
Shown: 3300 rpm
